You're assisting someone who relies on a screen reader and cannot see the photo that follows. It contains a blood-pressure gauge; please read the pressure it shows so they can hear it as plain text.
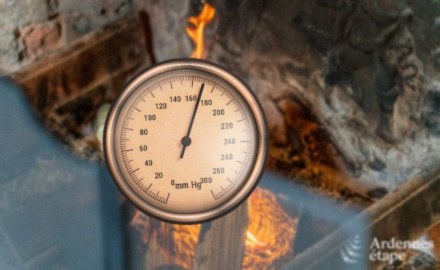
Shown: 170 mmHg
